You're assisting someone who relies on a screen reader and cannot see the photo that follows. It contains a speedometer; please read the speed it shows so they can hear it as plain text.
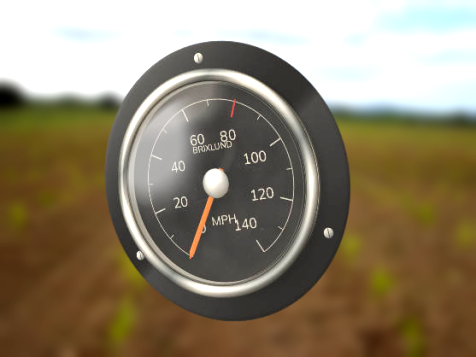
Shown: 0 mph
